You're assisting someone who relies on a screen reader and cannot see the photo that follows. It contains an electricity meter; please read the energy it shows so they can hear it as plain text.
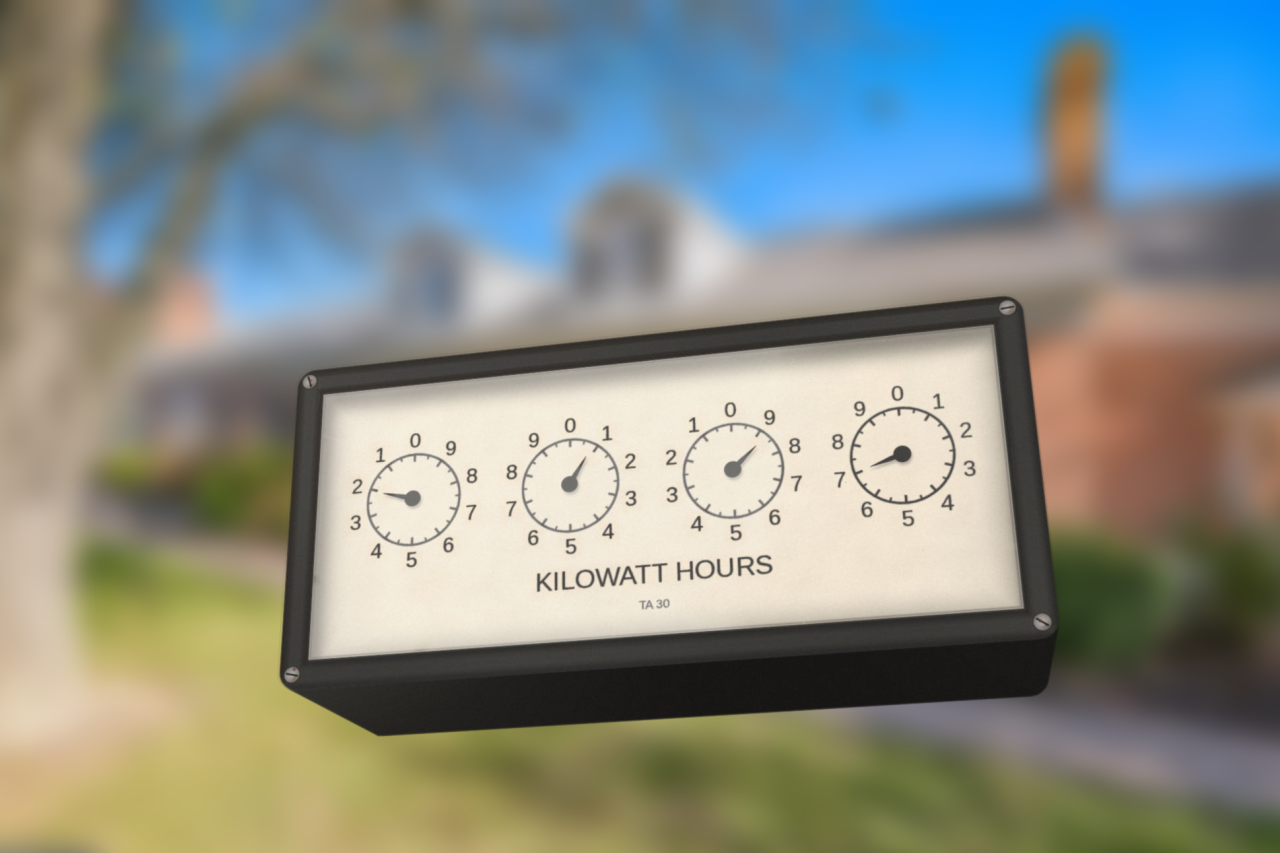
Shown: 2087 kWh
